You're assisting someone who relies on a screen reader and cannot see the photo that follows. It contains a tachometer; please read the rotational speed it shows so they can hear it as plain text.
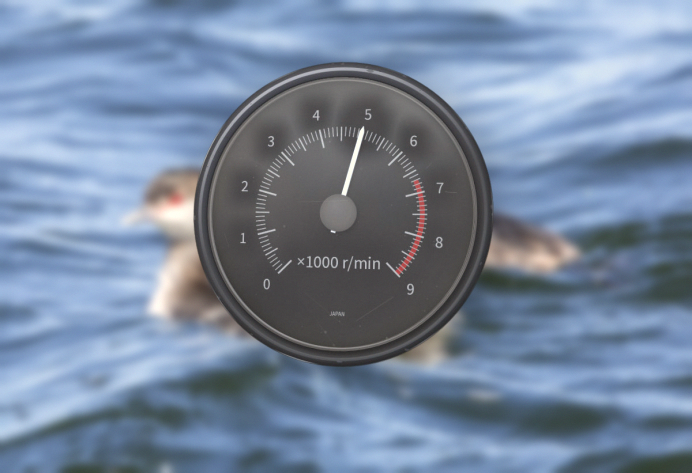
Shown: 5000 rpm
